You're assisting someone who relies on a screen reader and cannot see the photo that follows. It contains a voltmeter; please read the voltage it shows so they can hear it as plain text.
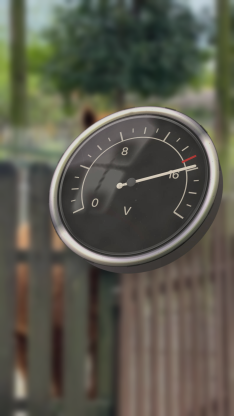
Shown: 16 V
